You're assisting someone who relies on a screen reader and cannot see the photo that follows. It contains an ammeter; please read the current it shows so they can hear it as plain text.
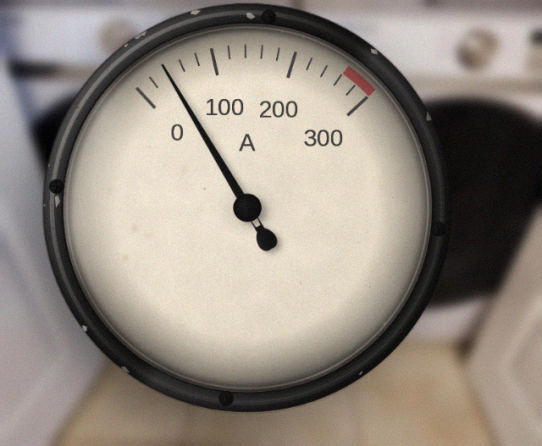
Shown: 40 A
